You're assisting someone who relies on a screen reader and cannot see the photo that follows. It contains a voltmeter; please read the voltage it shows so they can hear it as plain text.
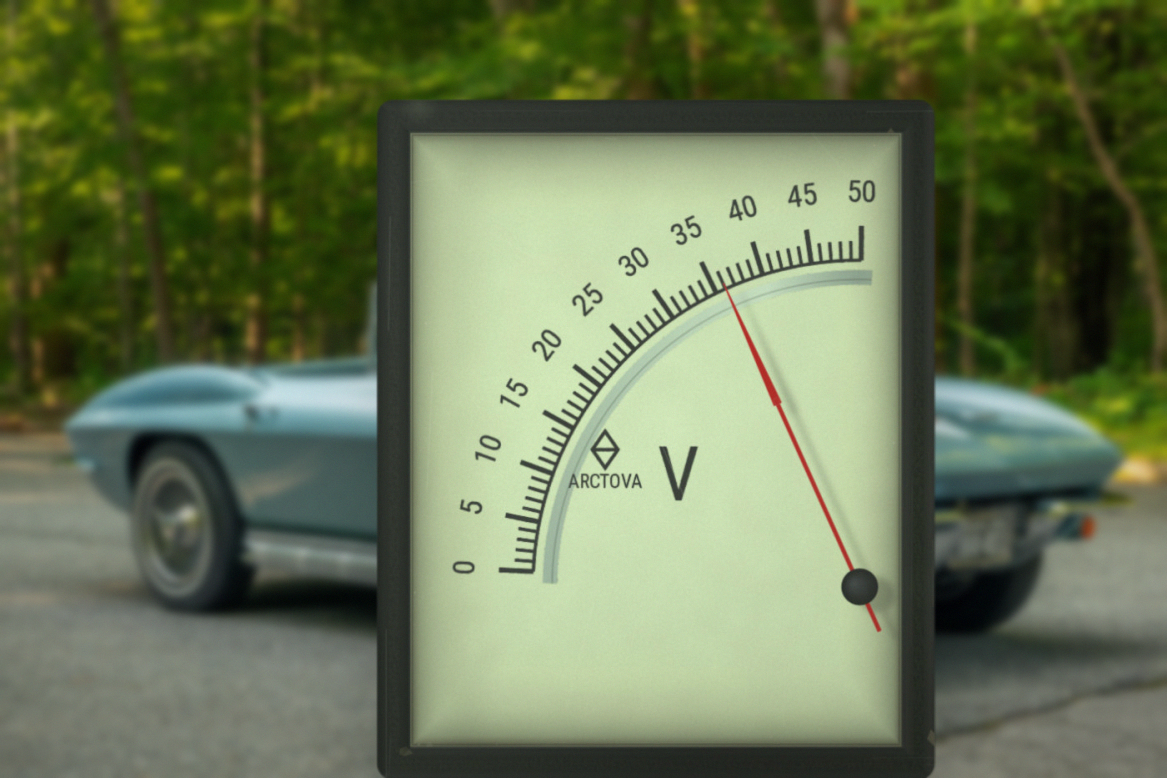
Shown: 36 V
